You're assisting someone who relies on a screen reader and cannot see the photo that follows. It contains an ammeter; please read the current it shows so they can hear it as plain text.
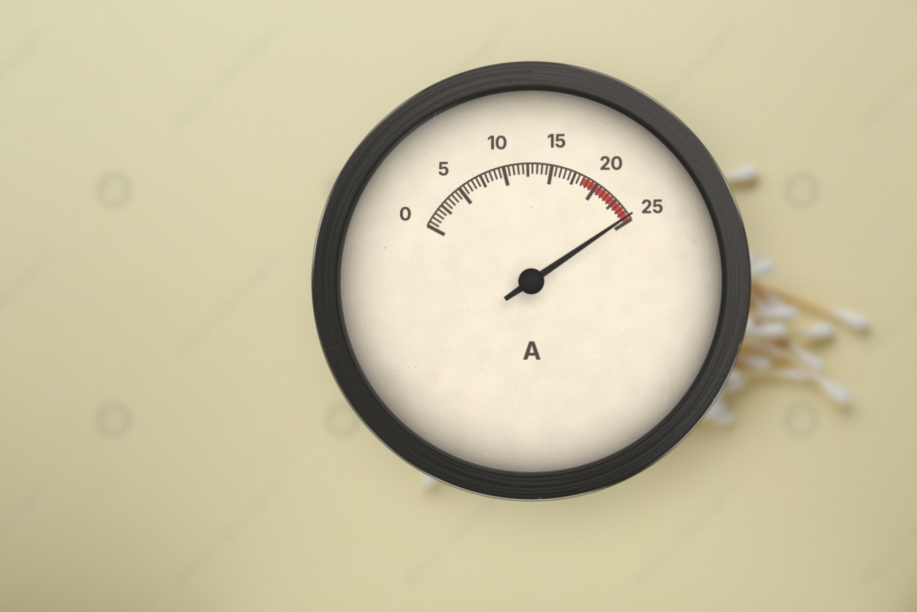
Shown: 24.5 A
